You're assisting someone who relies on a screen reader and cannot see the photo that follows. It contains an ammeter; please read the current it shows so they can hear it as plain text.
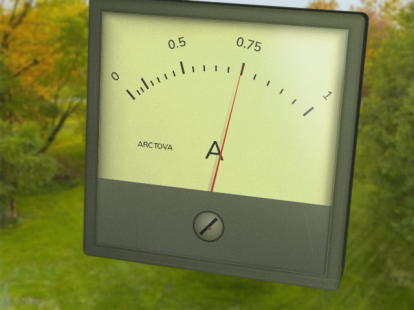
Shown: 0.75 A
